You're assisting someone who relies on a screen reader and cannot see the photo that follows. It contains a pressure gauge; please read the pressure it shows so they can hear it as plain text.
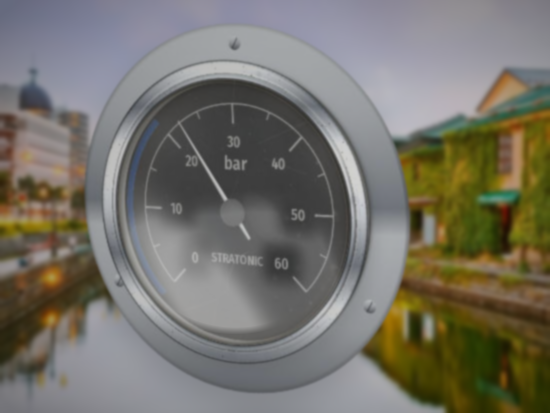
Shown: 22.5 bar
